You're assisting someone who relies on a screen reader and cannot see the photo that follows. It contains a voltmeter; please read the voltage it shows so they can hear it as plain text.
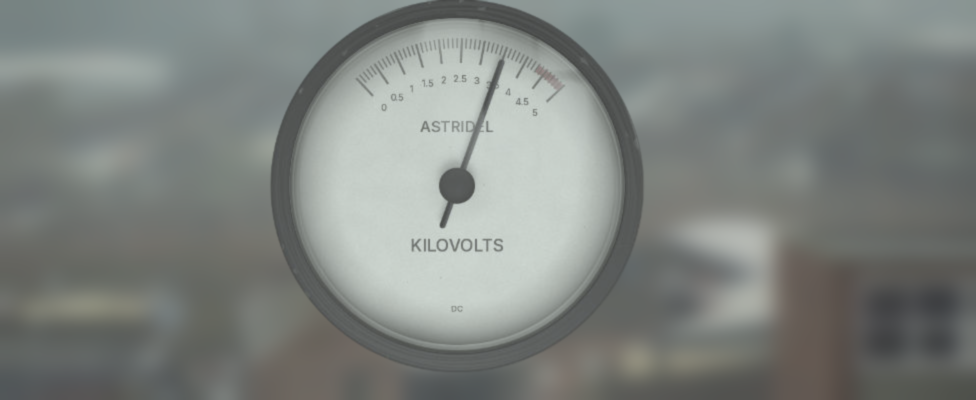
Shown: 3.5 kV
